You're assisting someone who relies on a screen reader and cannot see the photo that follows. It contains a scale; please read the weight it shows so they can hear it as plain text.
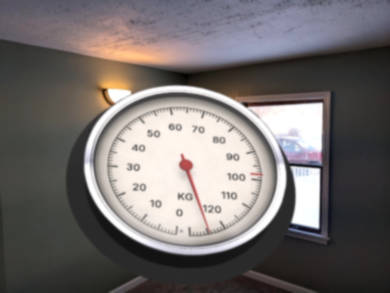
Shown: 125 kg
